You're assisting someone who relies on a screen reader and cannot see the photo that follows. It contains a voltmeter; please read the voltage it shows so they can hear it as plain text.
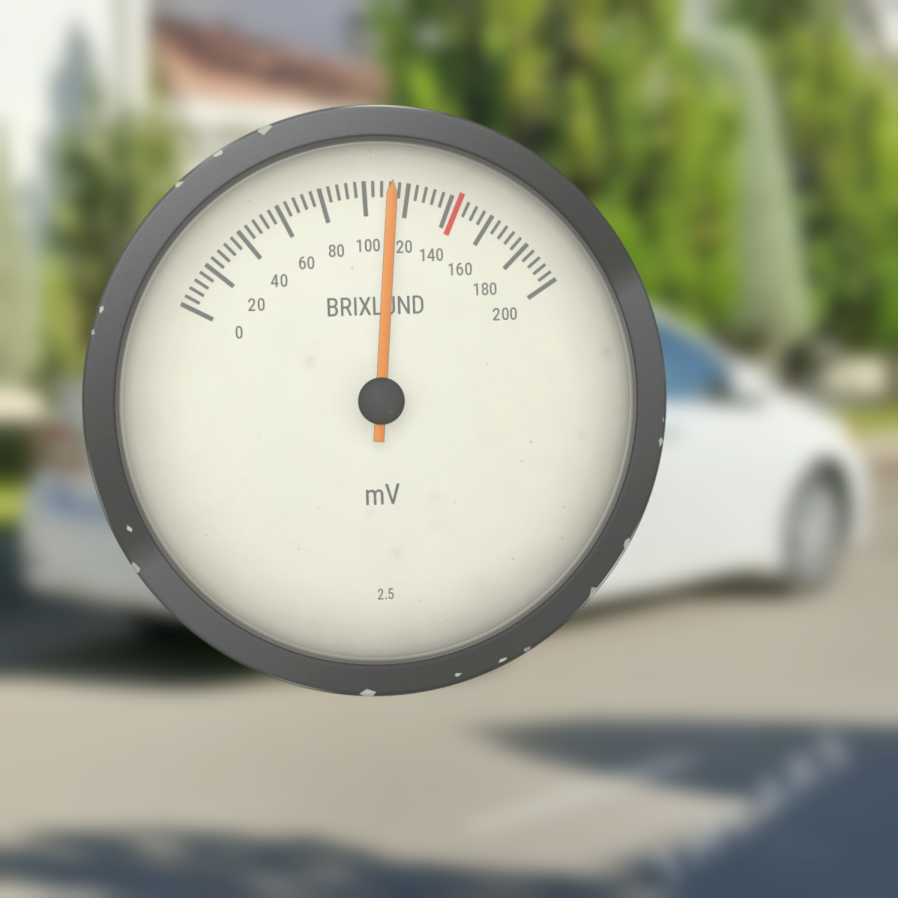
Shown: 112 mV
